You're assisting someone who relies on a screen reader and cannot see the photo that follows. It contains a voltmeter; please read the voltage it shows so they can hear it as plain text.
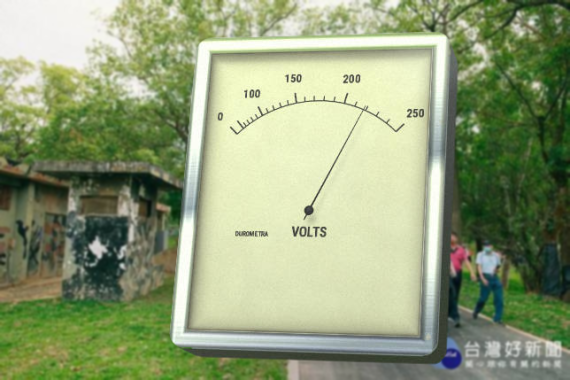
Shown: 220 V
